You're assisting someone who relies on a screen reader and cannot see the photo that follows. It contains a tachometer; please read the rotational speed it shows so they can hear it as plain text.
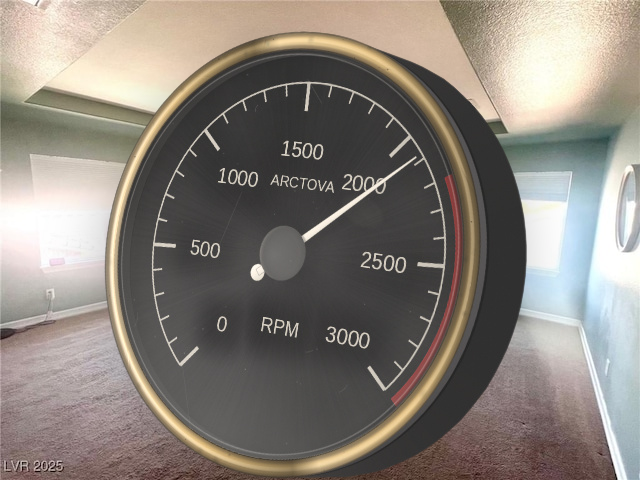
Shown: 2100 rpm
